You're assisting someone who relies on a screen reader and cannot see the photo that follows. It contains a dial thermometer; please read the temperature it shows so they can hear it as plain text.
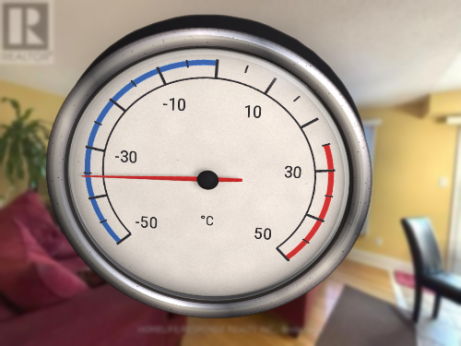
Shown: -35 °C
